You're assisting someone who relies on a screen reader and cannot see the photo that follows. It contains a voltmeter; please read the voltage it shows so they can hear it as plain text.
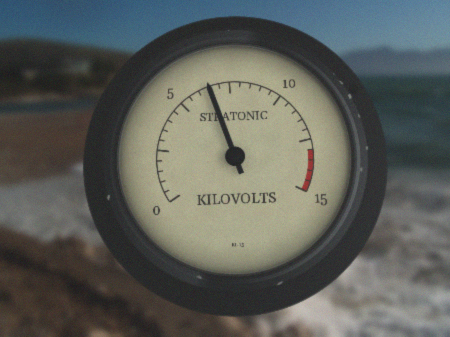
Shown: 6.5 kV
